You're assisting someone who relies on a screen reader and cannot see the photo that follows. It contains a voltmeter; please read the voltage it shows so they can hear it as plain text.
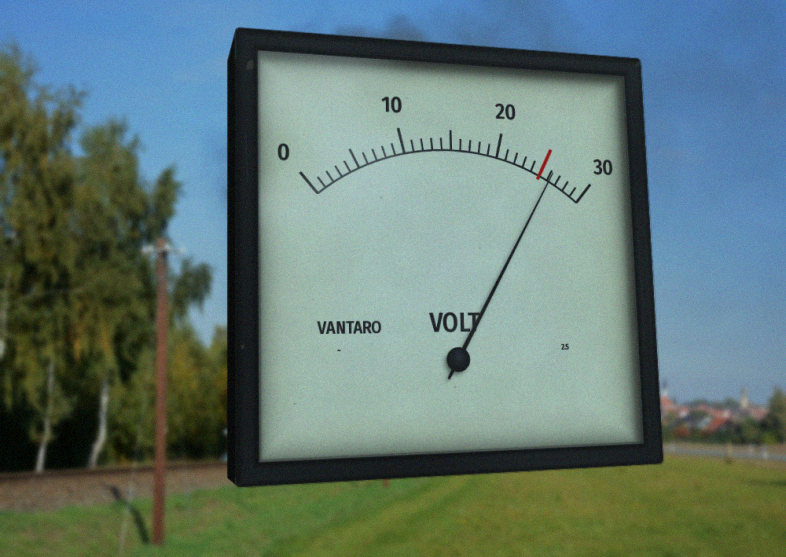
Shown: 26 V
